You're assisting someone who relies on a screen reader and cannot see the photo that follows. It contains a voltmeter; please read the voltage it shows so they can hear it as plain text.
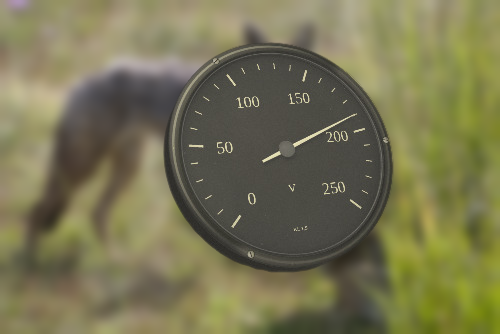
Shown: 190 V
